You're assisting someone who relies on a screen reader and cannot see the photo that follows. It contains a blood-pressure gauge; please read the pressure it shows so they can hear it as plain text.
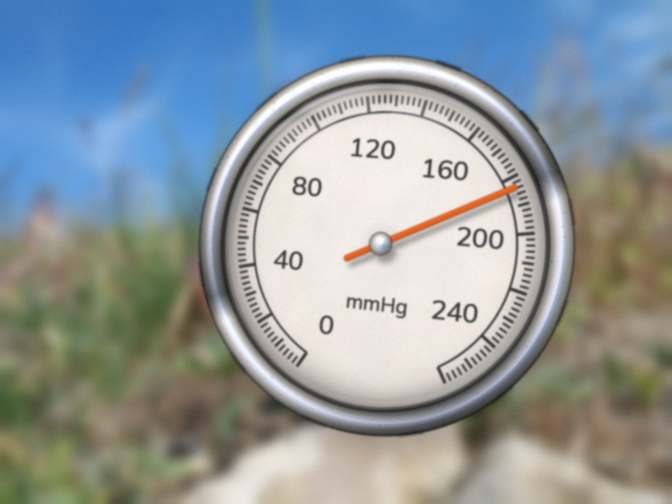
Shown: 184 mmHg
